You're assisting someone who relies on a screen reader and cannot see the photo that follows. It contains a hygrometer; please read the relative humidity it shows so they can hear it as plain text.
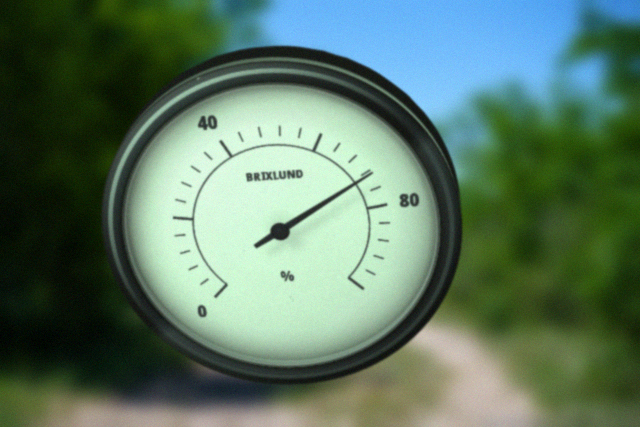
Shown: 72 %
